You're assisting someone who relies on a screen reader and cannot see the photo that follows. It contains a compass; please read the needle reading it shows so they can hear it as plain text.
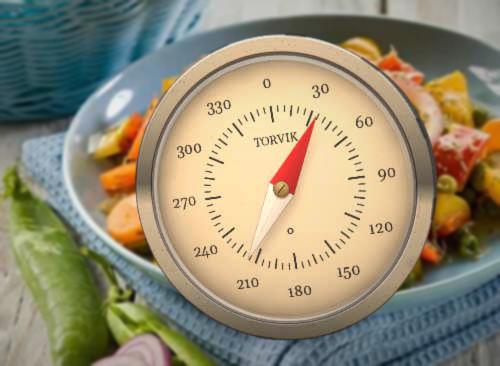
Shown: 35 °
